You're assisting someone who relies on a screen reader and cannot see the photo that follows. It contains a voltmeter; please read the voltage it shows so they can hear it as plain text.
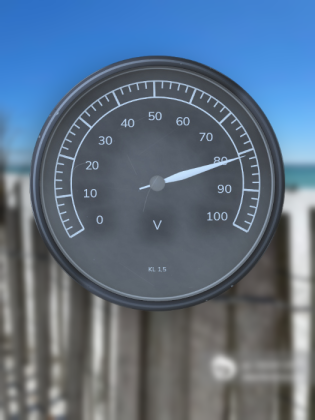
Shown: 81 V
